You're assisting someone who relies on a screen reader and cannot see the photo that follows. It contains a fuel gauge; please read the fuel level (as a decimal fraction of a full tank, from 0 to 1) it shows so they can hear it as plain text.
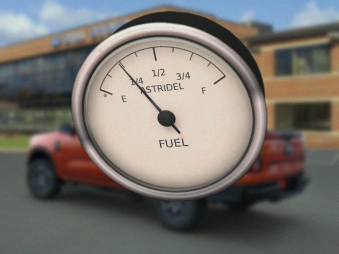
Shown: 0.25
